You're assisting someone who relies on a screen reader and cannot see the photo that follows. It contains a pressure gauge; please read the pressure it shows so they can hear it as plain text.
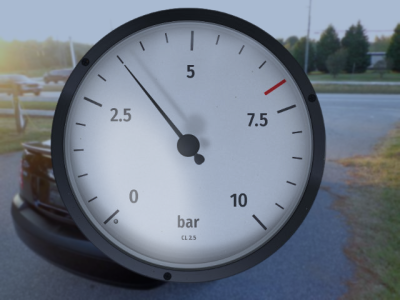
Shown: 3.5 bar
